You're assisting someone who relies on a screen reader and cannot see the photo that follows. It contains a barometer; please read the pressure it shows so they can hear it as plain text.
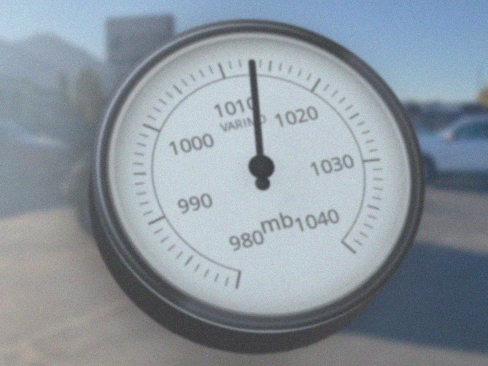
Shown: 1013 mbar
